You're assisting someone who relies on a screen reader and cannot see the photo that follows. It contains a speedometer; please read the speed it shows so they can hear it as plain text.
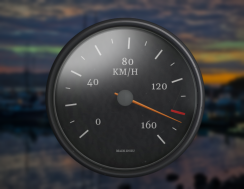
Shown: 145 km/h
